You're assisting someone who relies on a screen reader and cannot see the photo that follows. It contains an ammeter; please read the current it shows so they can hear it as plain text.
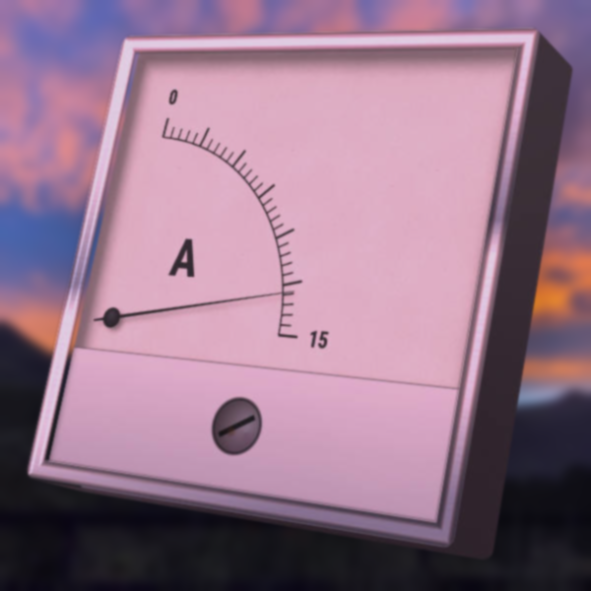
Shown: 13 A
